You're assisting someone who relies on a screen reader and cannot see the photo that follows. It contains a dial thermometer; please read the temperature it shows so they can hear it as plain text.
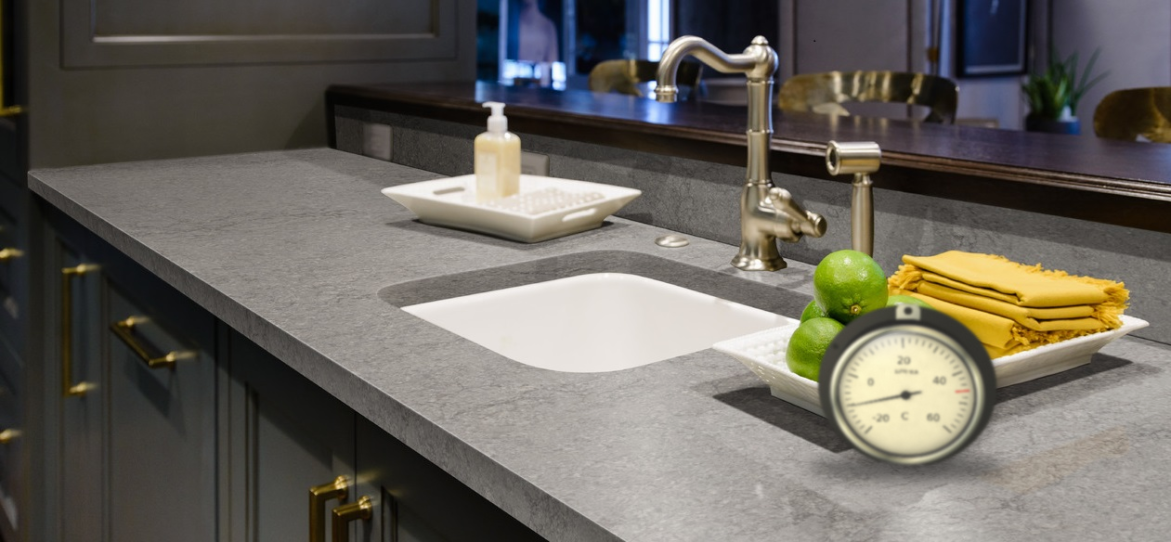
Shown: -10 °C
